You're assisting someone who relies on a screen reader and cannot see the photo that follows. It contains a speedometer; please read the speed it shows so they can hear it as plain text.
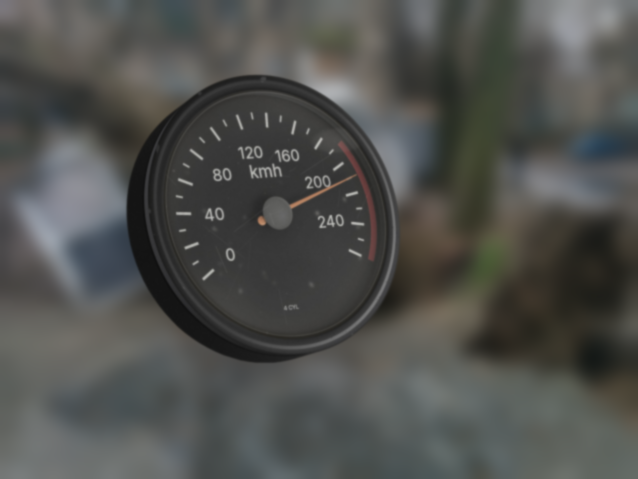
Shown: 210 km/h
